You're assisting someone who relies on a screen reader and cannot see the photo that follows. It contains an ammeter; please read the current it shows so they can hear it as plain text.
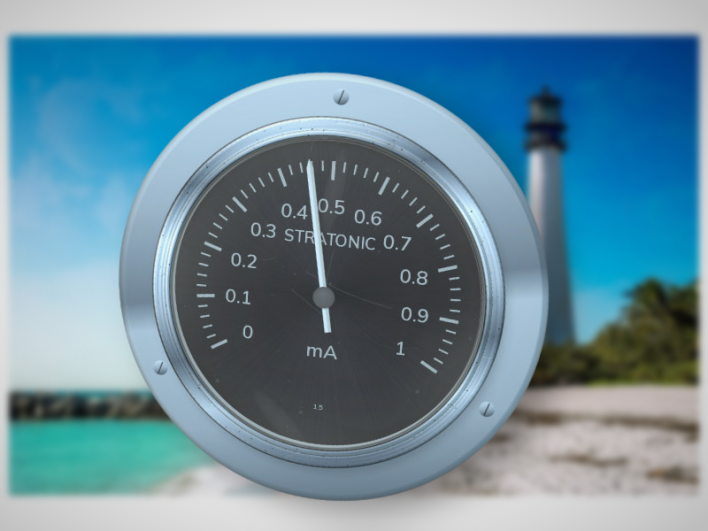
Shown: 0.46 mA
